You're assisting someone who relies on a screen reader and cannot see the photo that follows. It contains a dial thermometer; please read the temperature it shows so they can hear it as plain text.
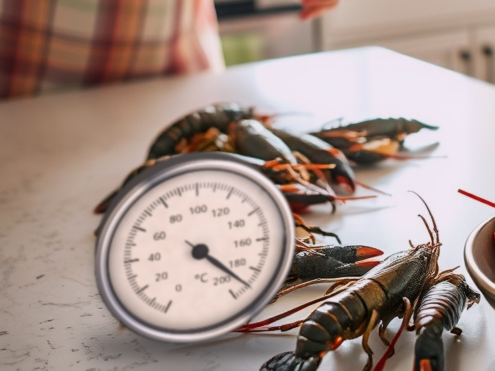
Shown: 190 °C
